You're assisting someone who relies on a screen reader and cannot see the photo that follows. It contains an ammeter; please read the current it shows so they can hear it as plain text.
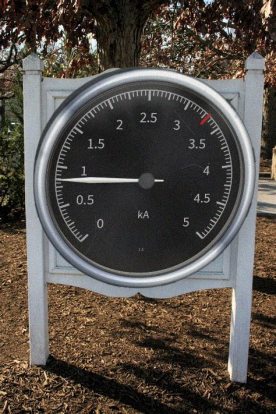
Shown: 0.85 kA
